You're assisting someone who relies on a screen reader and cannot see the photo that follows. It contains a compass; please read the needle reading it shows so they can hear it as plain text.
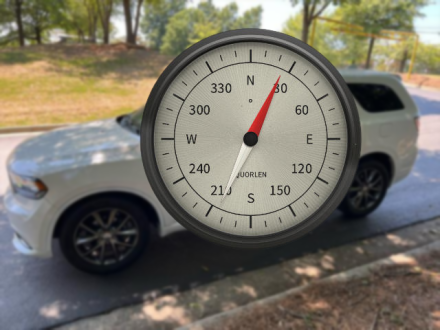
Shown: 25 °
